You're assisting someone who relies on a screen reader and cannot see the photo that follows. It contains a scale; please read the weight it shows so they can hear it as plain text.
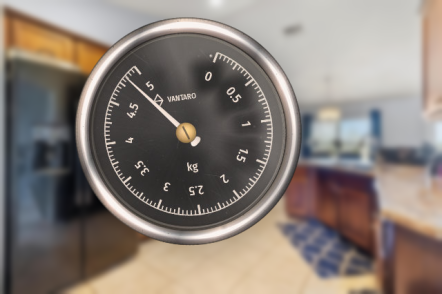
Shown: 4.85 kg
